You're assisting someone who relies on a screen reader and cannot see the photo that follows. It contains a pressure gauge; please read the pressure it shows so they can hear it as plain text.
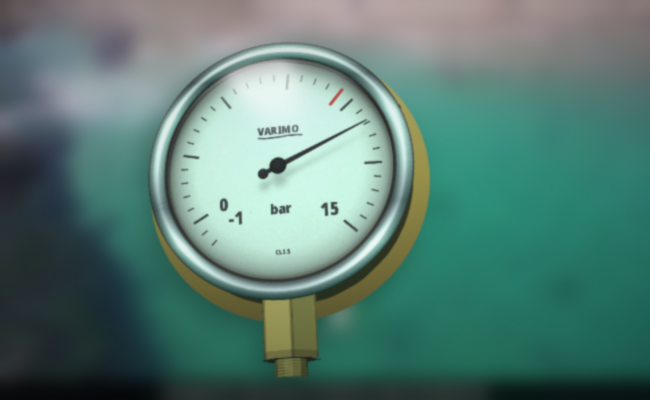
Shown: 11 bar
